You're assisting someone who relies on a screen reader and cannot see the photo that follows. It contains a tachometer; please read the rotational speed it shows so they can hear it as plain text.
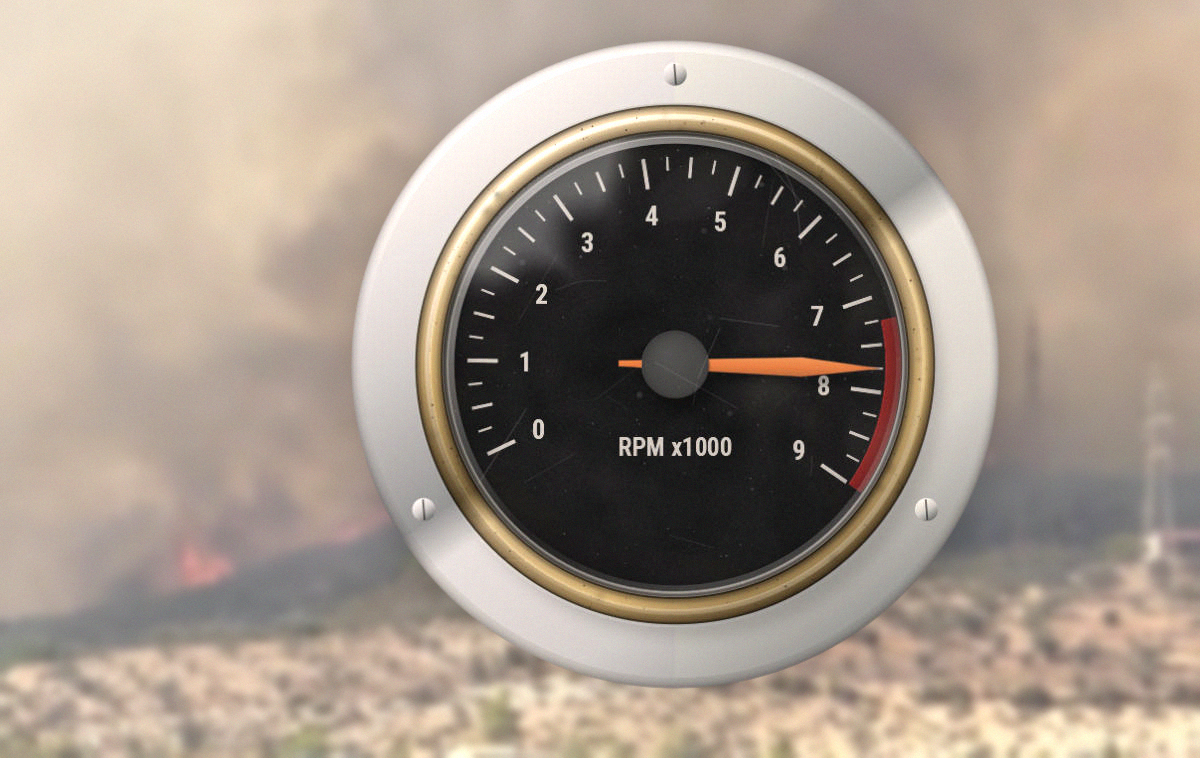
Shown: 7750 rpm
